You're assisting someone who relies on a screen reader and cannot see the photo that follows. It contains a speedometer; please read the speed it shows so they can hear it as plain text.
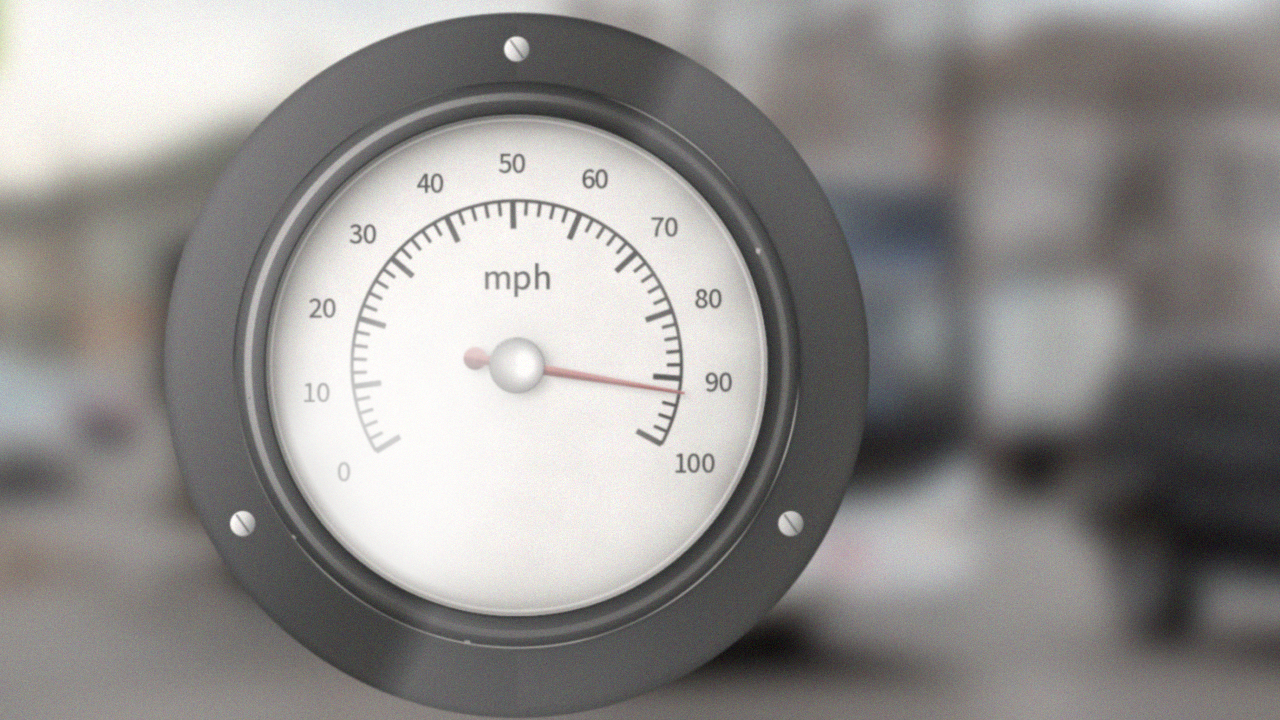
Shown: 92 mph
